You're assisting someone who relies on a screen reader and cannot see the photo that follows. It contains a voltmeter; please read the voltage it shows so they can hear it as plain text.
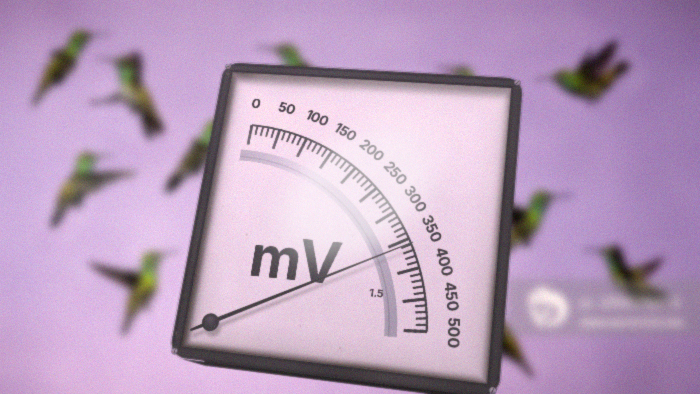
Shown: 360 mV
